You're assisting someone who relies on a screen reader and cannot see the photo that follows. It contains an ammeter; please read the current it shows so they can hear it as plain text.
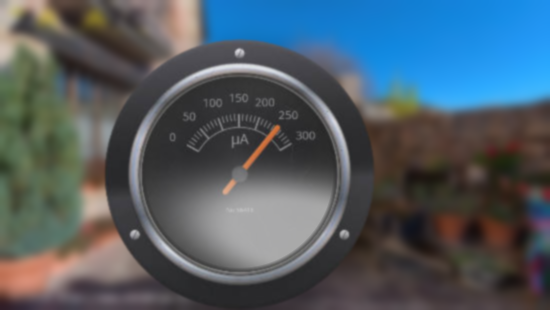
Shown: 250 µA
